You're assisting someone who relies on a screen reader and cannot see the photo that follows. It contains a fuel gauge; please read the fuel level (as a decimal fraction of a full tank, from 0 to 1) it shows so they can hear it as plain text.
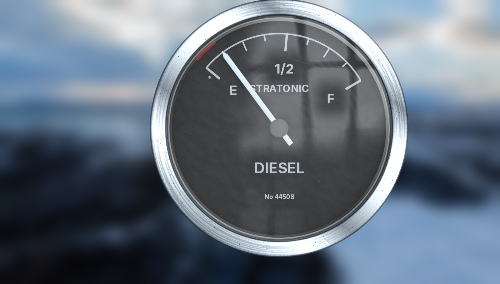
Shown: 0.125
